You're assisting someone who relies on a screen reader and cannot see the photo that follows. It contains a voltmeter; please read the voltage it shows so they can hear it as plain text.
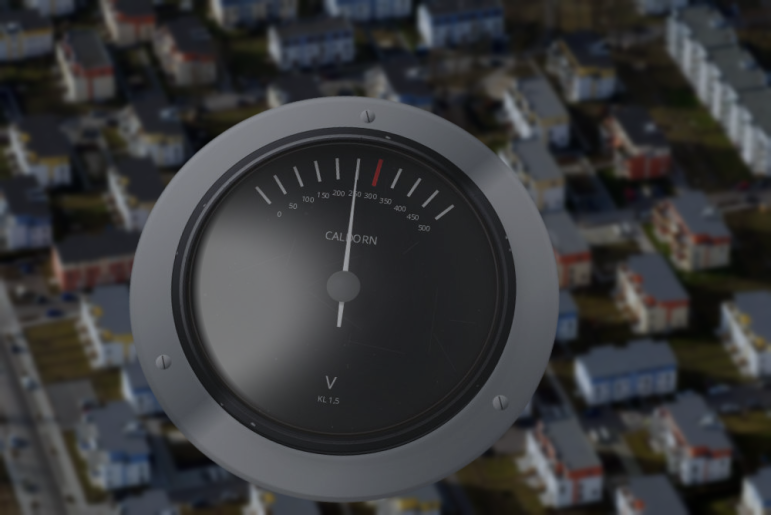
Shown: 250 V
